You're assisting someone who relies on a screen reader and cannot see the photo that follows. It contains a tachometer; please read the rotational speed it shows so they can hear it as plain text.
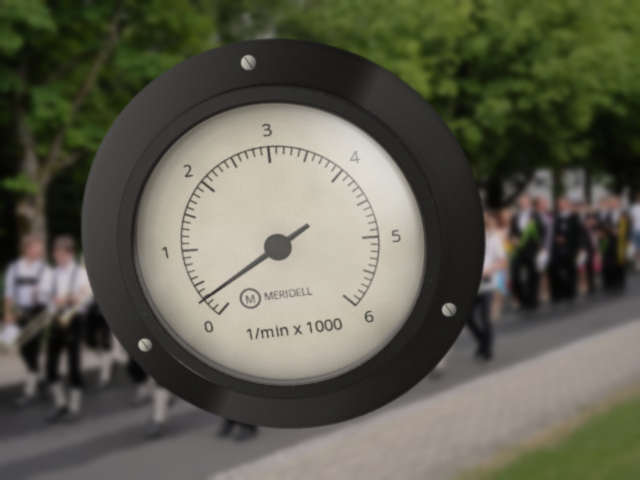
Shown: 300 rpm
